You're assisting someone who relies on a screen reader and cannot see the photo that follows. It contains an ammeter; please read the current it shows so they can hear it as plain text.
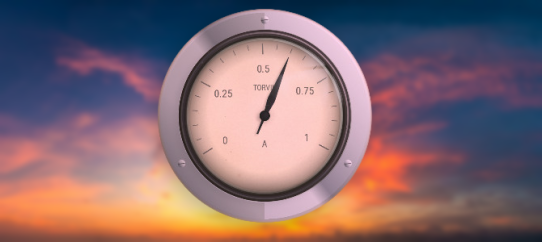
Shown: 0.6 A
